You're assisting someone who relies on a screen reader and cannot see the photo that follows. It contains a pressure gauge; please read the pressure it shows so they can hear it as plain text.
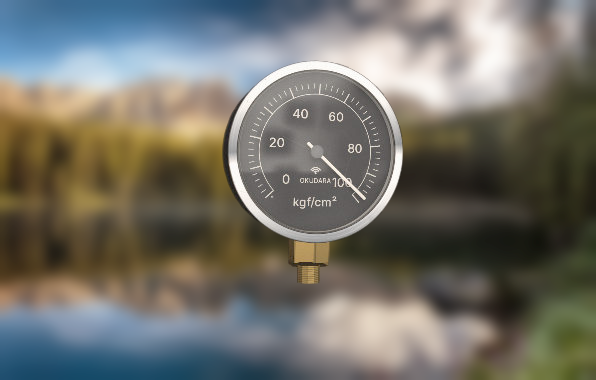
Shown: 98 kg/cm²
